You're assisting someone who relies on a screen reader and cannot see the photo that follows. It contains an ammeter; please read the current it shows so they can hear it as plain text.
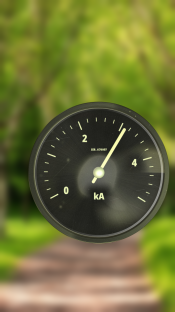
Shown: 3.1 kA
